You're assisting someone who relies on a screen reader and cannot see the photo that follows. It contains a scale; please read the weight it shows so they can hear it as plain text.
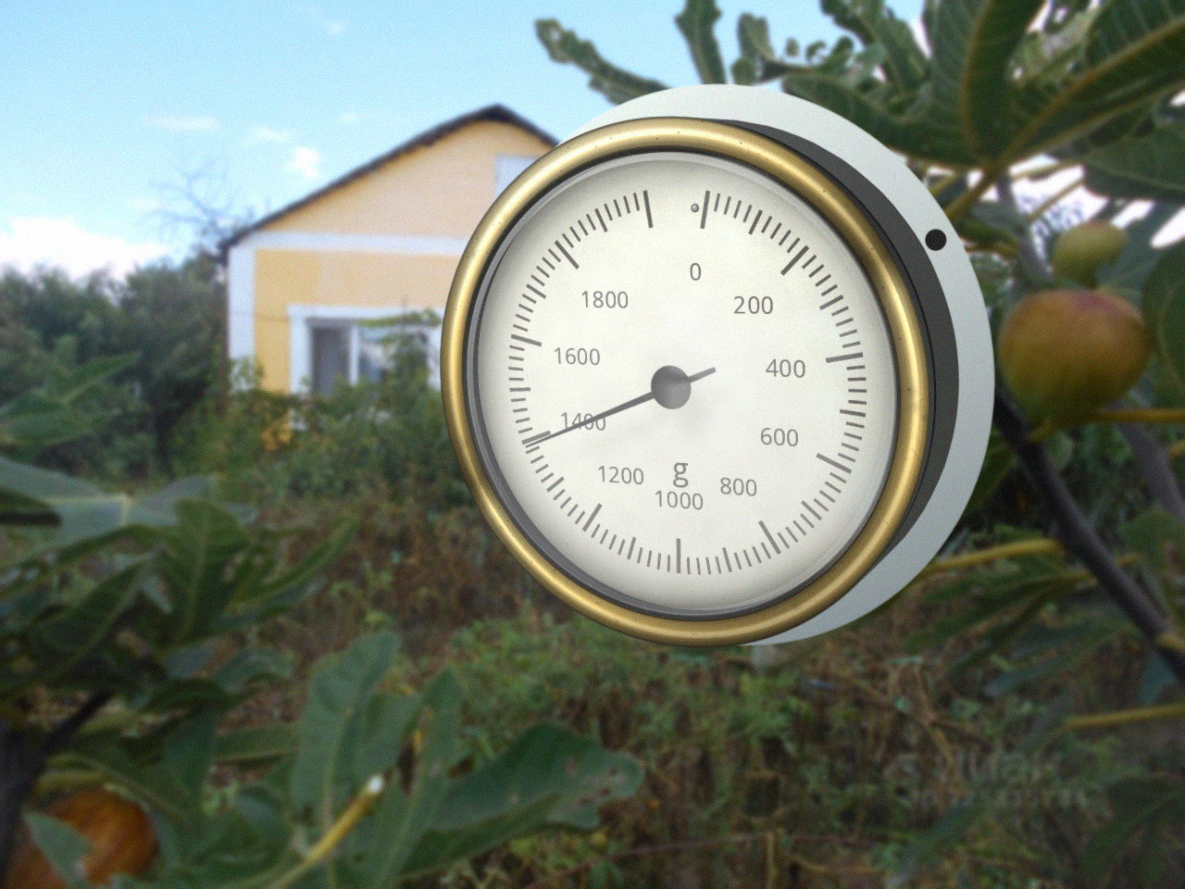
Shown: 1390 g
